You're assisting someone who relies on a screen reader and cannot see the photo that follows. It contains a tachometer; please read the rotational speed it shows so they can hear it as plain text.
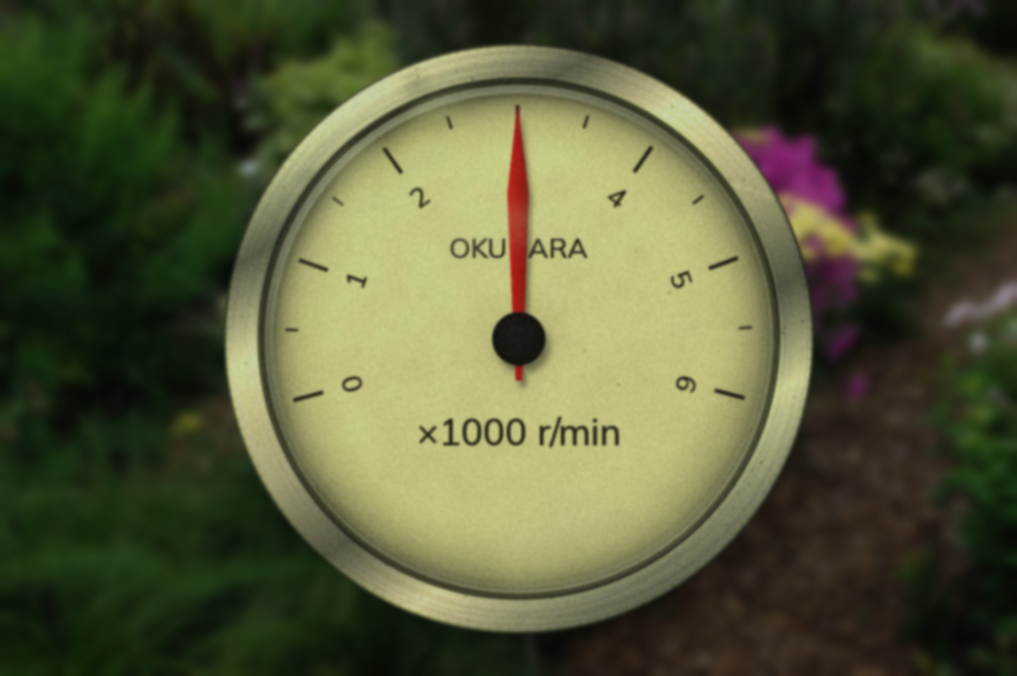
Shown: 3000 rpm
